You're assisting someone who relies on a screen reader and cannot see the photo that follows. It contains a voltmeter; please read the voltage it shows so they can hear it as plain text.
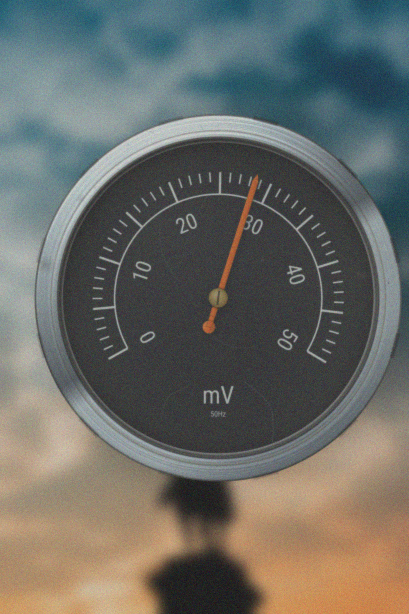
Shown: 28.5 mV
